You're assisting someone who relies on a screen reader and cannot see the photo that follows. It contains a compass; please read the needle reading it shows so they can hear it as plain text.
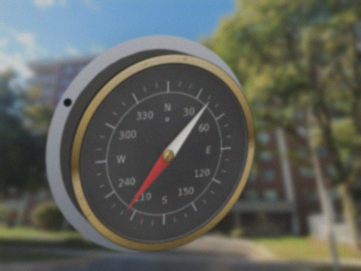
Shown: 220 °
